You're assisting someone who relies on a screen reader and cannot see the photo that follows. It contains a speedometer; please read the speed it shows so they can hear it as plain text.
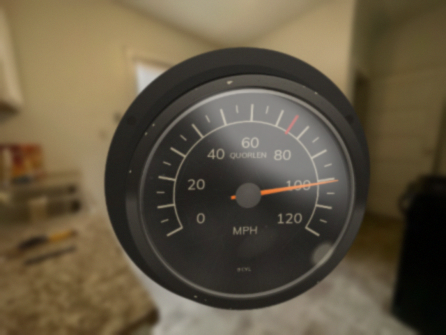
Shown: 100 mph
